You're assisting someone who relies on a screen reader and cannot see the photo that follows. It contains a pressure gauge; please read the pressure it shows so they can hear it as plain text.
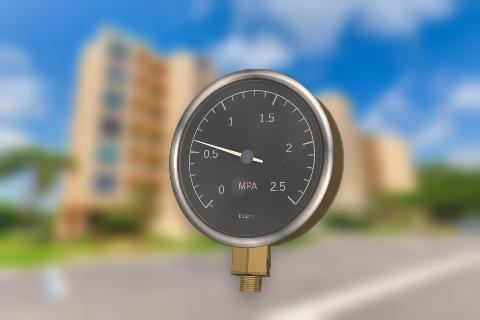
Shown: 0.6 MPa
